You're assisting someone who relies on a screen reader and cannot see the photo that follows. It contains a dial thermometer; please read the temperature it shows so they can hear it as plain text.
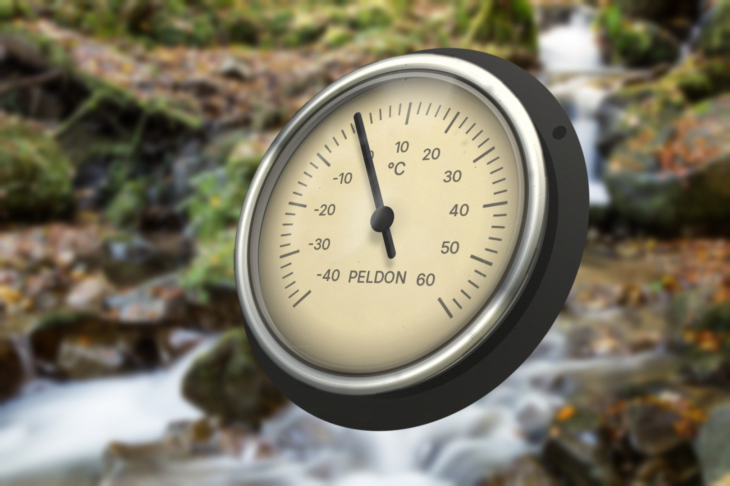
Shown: 0 °C
